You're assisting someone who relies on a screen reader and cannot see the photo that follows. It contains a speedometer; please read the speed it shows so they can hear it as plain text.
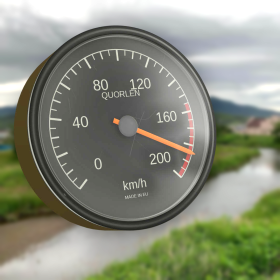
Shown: 185 km/h
